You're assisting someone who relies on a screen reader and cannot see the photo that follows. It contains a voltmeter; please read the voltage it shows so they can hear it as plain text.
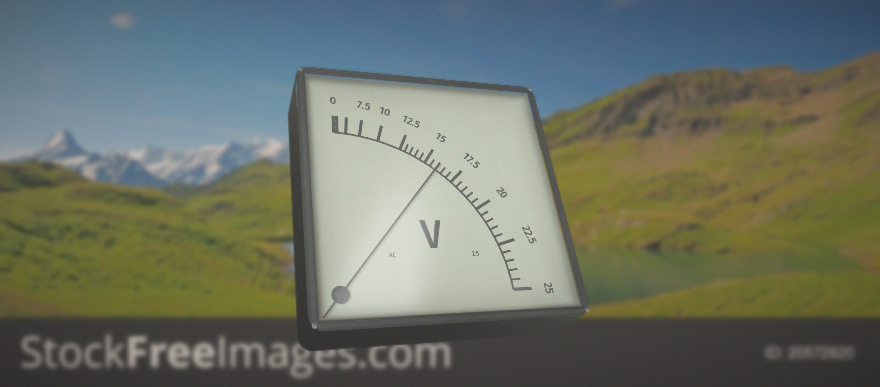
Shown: 16 V
